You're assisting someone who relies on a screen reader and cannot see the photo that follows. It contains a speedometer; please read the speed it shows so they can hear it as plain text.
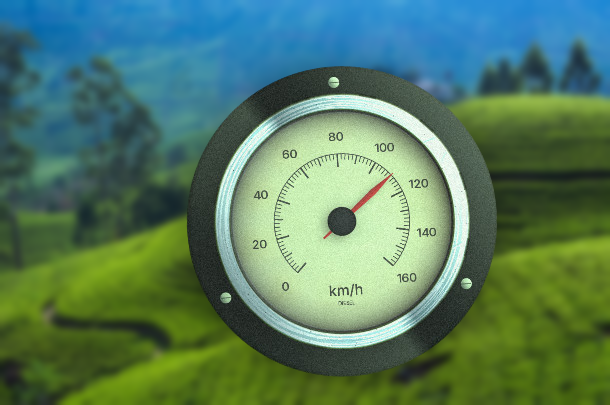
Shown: 110 km/h
